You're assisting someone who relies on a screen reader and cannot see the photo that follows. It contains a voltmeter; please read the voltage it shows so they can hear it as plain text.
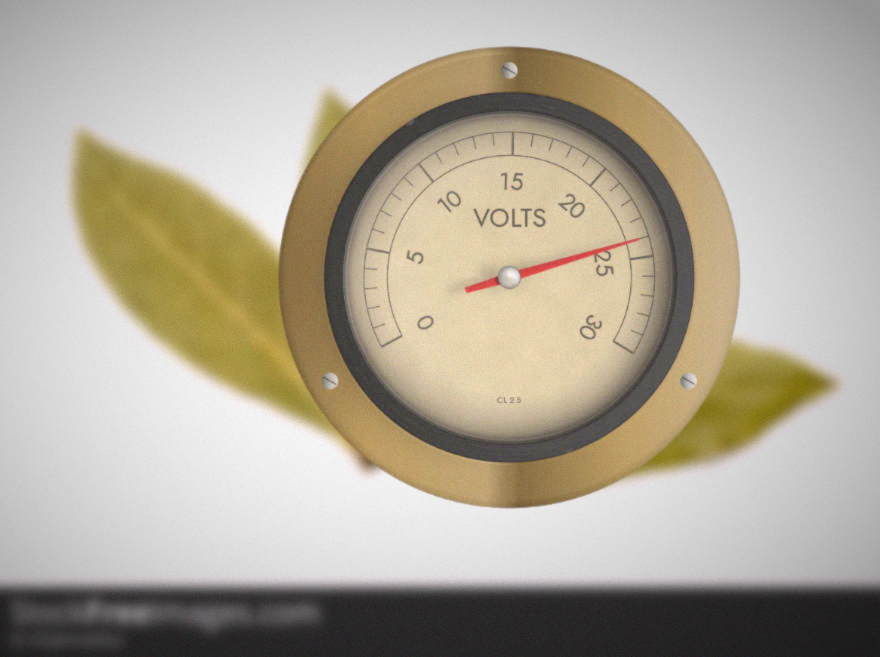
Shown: 24 V
